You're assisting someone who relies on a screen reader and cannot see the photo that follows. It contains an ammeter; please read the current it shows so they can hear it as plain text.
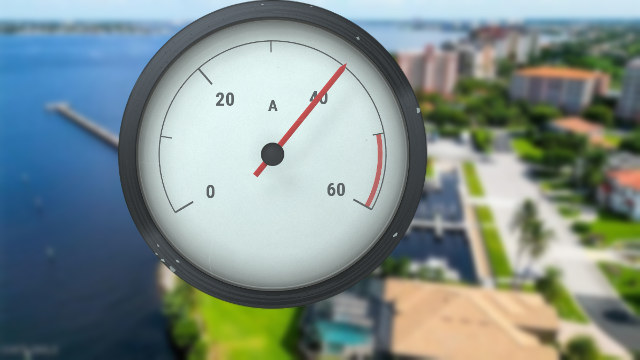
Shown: 40 A
